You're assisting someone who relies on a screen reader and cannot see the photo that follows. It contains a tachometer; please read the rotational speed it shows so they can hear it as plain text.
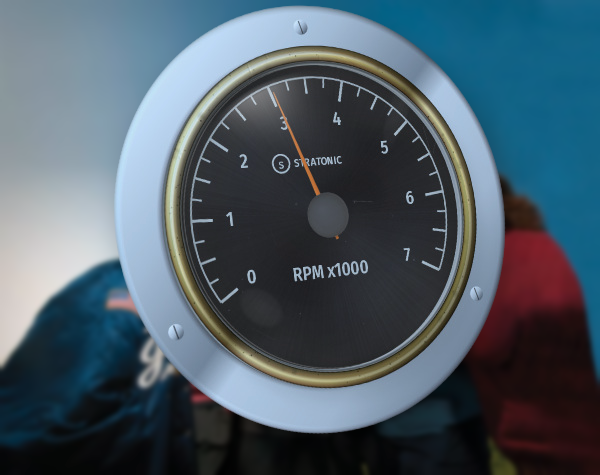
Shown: 3000 rpm
